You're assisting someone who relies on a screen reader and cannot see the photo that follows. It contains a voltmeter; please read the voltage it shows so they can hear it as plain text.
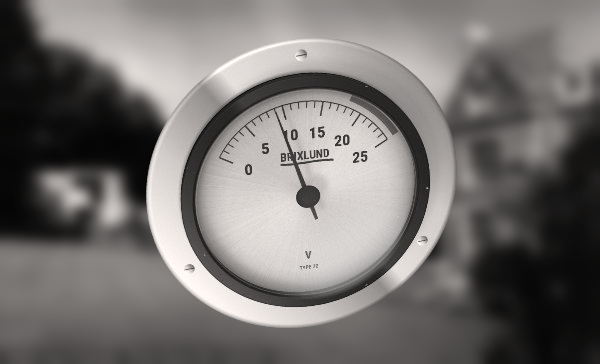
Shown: 9 V
